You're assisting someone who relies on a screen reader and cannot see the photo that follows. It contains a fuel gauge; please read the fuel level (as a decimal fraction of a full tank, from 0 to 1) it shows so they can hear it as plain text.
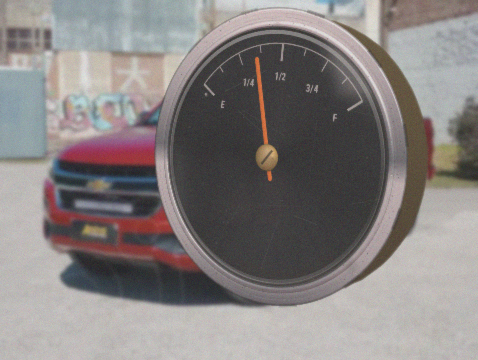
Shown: 0.375
